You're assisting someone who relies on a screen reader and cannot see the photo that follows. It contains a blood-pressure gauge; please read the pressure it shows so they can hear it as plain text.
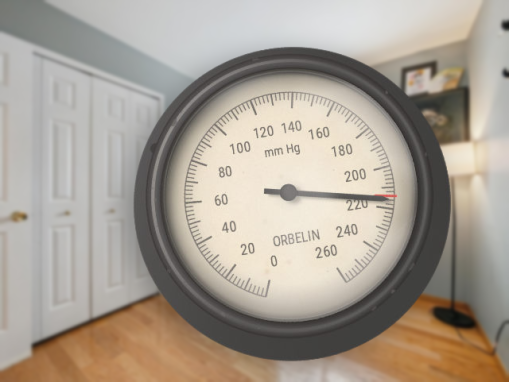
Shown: 216 mmHg
